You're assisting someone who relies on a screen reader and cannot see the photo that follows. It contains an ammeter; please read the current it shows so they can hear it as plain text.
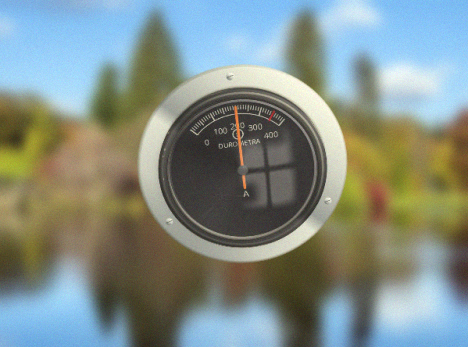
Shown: 200 A
